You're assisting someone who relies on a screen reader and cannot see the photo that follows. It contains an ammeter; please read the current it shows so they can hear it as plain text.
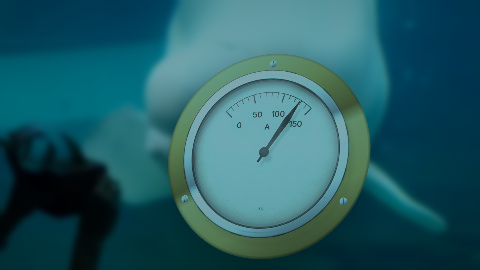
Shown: 130 A
